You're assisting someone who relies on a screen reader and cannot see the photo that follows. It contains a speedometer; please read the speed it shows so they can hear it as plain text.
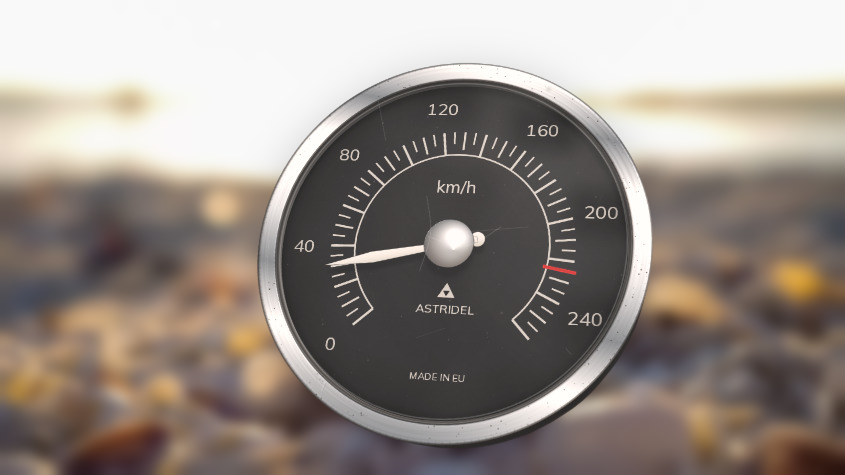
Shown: 30 km/h
